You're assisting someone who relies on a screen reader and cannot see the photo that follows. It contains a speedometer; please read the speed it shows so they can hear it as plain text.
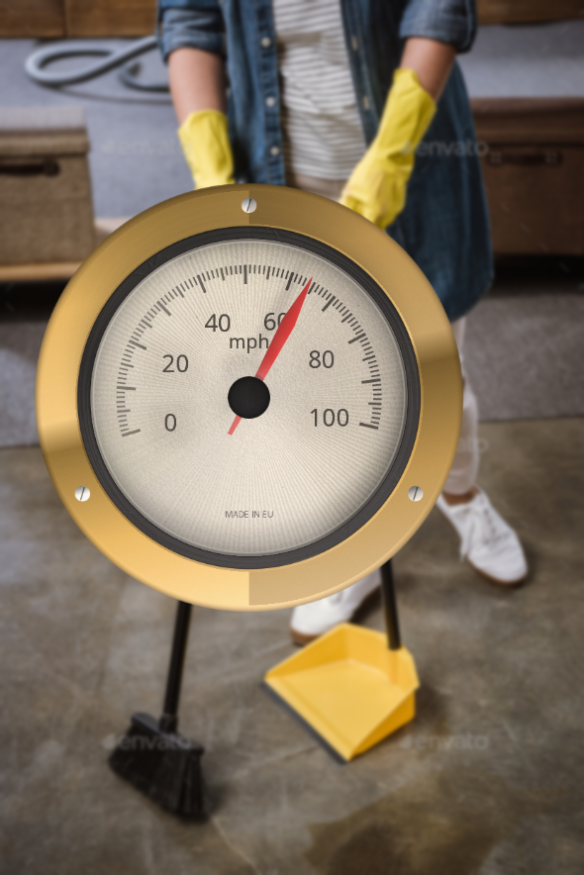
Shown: 64 mph
